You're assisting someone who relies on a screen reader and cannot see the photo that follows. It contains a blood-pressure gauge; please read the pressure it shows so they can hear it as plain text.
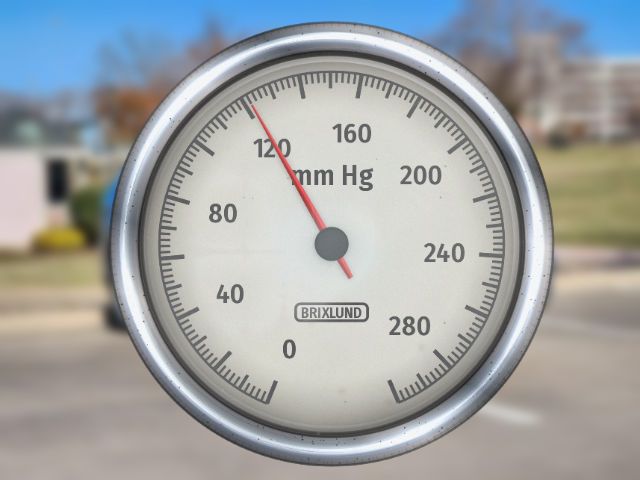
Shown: 122 mmHg
